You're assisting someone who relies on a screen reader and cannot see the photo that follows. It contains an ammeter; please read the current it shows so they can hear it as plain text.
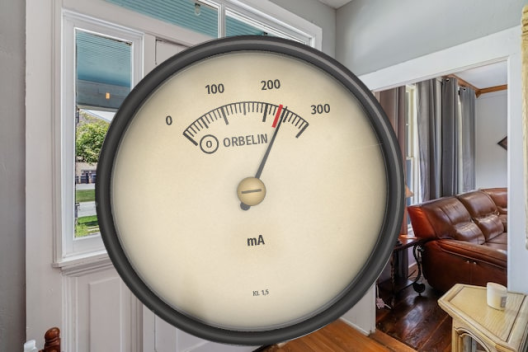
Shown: 240 mA
